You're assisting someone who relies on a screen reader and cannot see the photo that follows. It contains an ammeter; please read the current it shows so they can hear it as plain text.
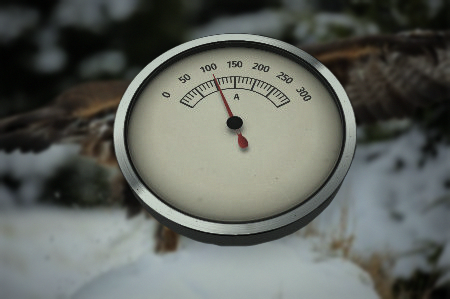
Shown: 100 A
